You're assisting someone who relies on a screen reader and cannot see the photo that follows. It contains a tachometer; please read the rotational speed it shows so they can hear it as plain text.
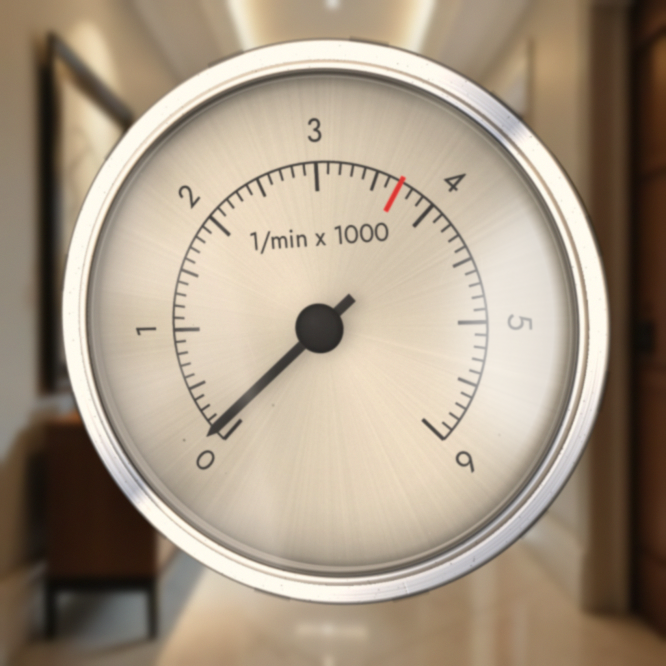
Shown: 100 rpm
